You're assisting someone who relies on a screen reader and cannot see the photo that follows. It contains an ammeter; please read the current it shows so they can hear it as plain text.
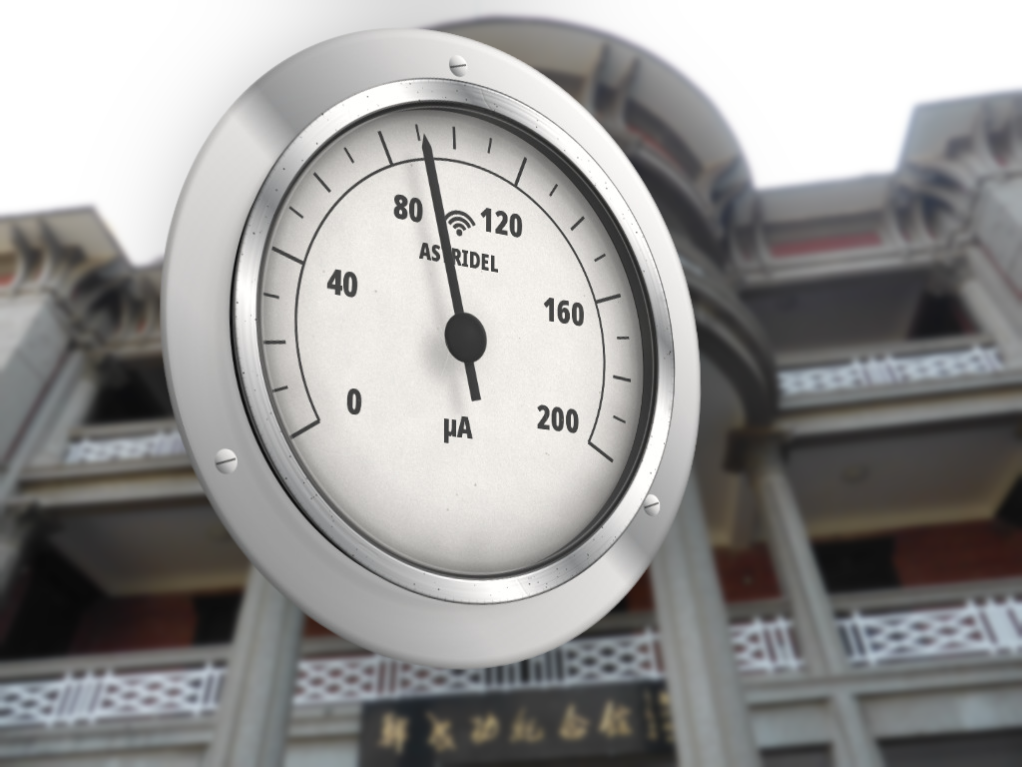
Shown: 90 µA
